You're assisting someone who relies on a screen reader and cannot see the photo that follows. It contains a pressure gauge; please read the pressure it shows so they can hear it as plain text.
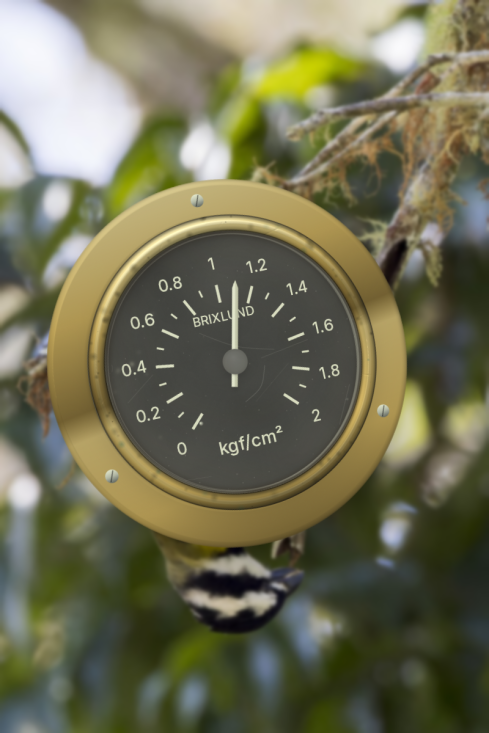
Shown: 1.1 kg/cm²
